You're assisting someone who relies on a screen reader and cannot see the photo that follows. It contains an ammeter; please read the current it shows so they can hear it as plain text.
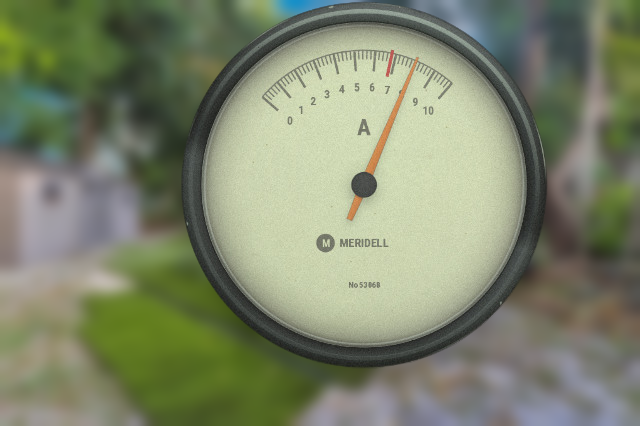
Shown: 8 A
